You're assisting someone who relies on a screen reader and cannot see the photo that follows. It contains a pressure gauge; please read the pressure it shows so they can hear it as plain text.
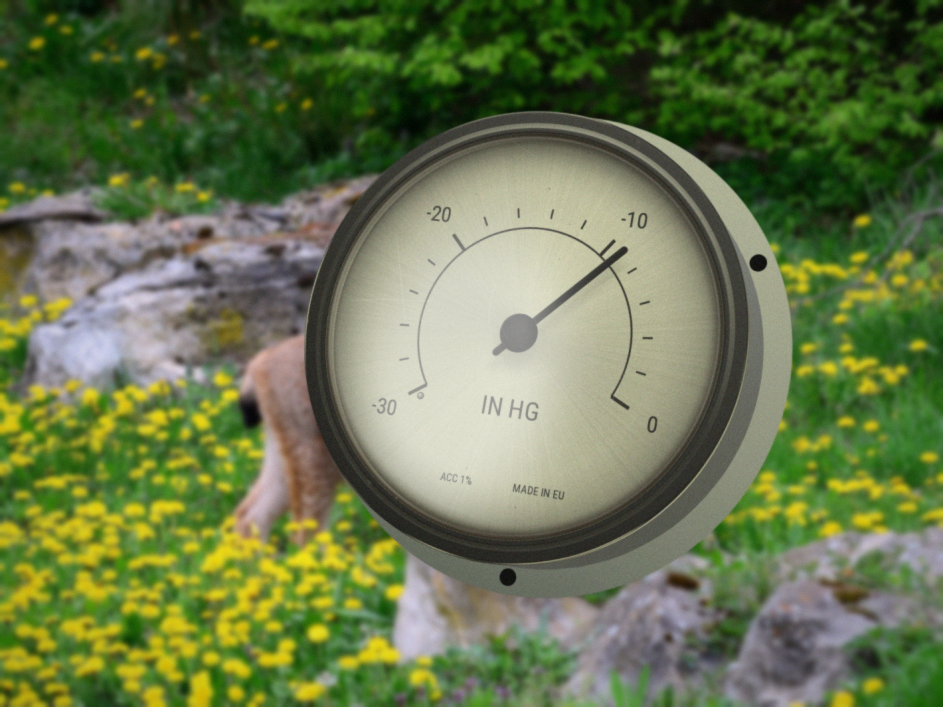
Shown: -9 inHg
